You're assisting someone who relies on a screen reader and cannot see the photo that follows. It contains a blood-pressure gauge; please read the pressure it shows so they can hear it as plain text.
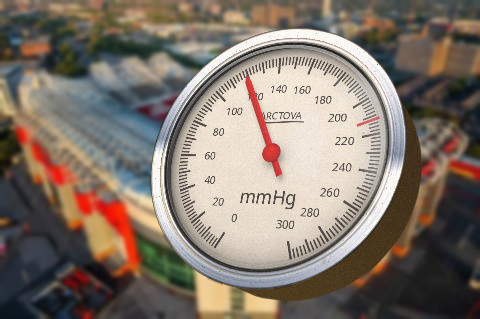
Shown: 120 mmHg
